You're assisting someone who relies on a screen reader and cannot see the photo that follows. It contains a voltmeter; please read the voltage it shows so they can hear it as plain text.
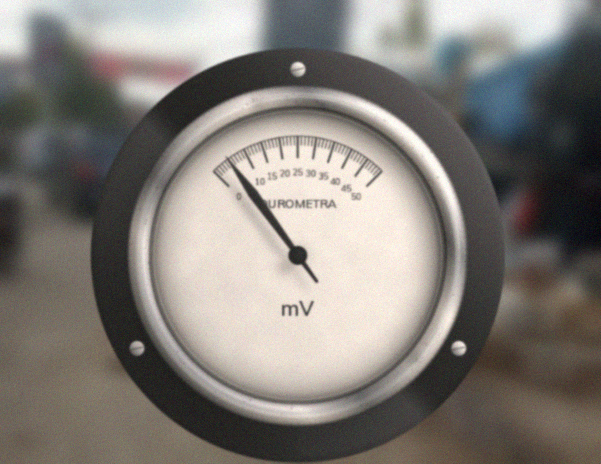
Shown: 5 mV
